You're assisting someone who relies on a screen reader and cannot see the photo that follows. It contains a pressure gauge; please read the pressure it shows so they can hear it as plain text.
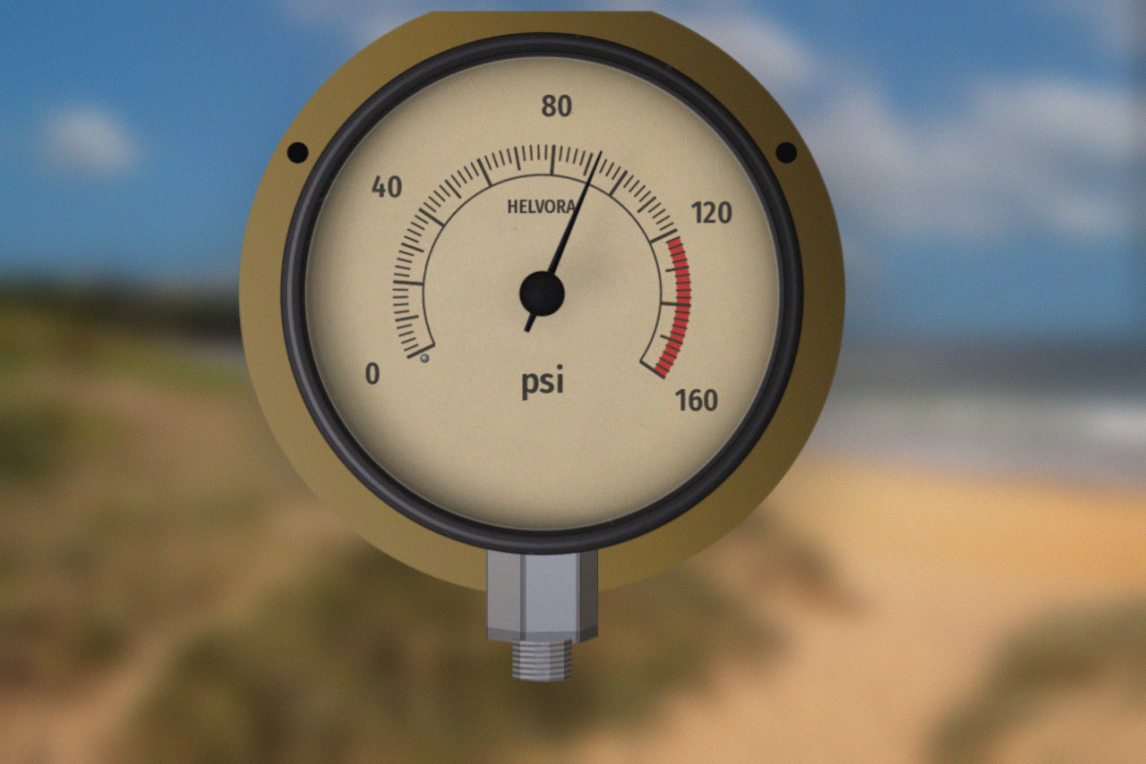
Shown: 92 psi
